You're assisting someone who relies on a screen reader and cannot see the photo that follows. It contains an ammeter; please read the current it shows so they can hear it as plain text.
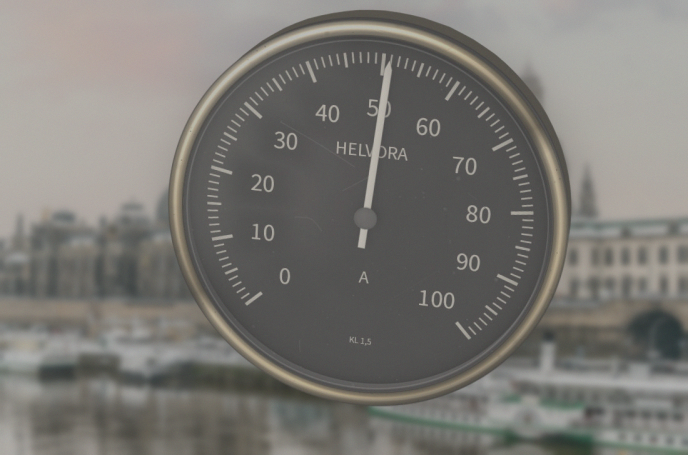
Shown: 51 A
